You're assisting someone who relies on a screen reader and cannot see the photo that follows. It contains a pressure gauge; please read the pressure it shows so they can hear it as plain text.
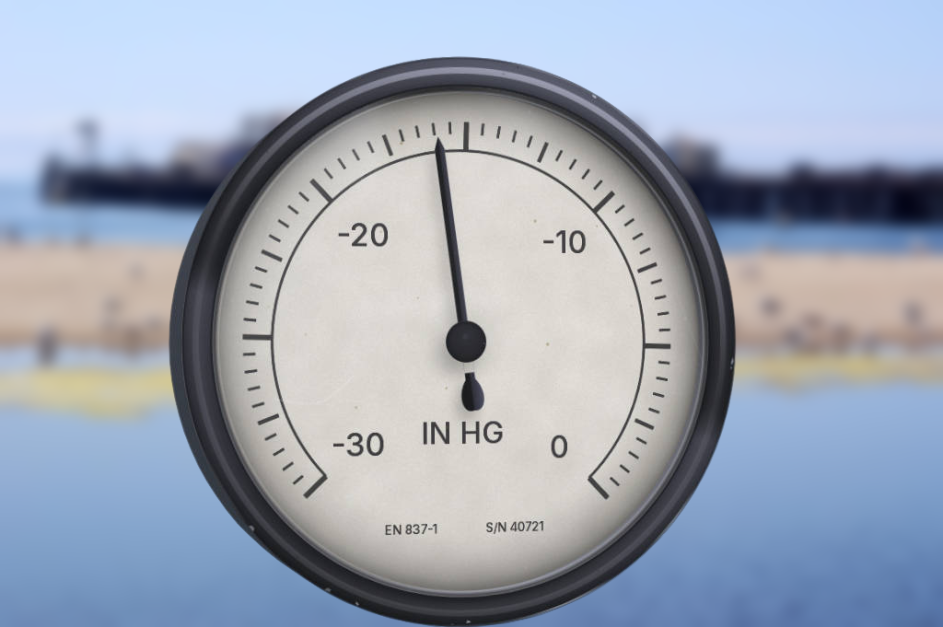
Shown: -16 inHg
